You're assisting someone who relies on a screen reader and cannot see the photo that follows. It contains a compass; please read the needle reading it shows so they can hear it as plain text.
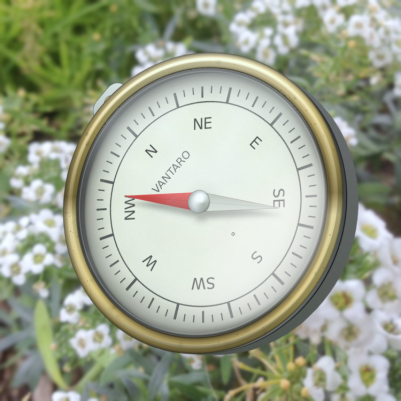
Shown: 322.5 °
